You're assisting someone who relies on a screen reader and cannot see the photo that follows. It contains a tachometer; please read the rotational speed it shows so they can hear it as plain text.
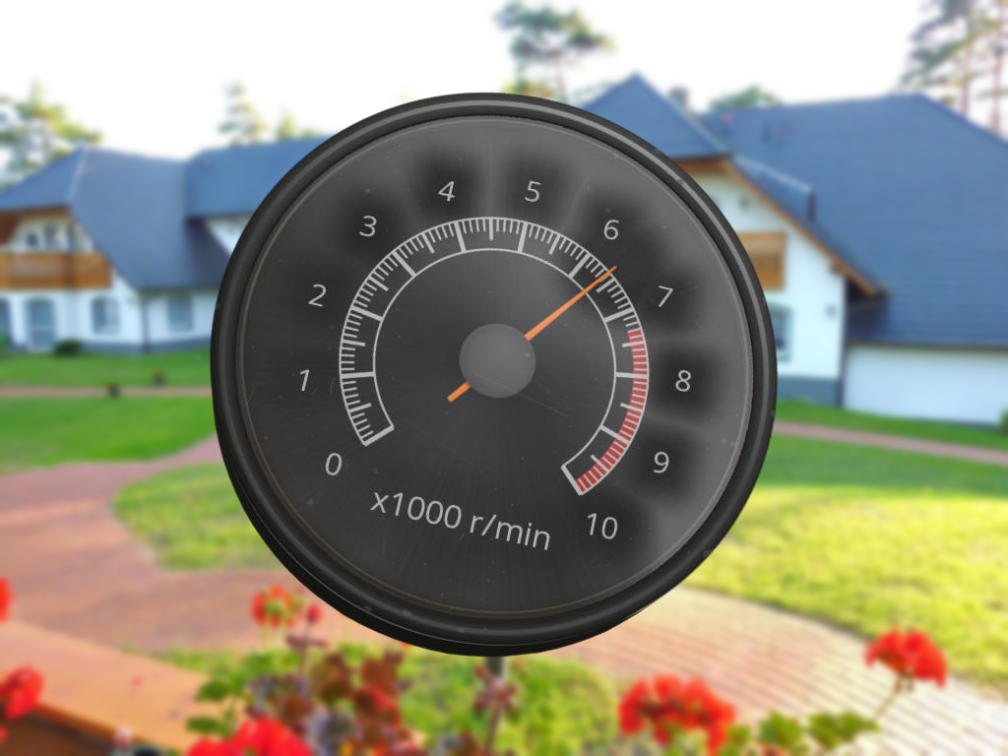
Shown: 6400 rpm
